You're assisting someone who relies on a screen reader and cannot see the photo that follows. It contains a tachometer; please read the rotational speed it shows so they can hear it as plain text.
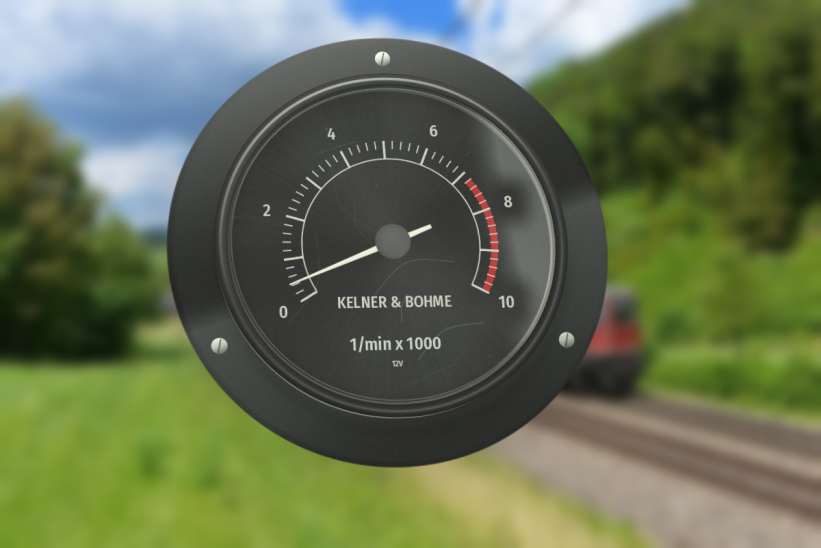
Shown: 400 rpm
